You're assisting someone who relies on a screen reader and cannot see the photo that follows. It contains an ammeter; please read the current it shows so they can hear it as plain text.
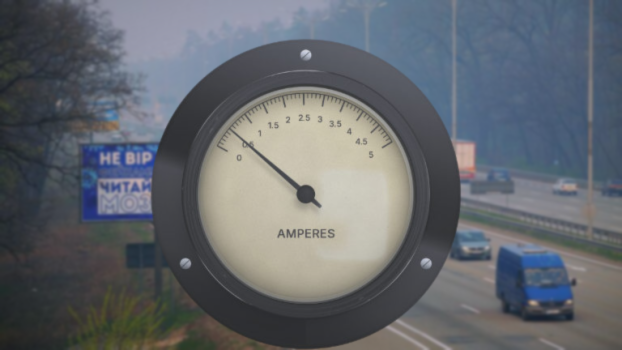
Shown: 0.5 A
